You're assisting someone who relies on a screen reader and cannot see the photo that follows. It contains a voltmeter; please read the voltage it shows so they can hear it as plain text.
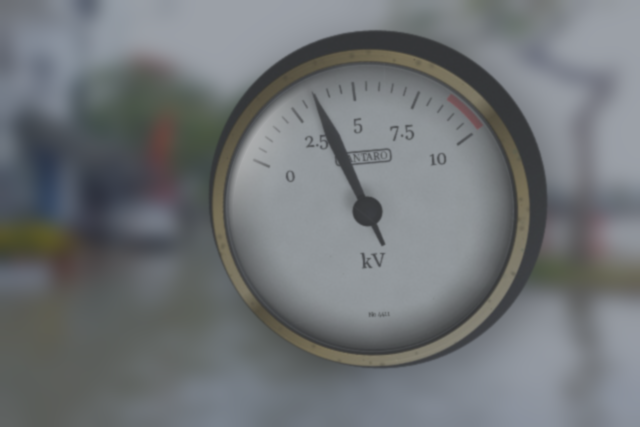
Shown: 3.5 kV
